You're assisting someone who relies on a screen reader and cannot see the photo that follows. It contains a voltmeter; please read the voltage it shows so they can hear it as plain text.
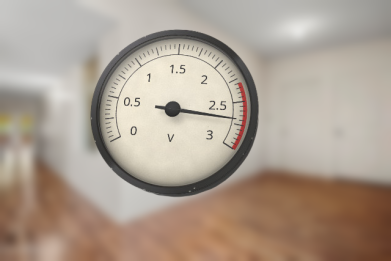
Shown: 2.7 V
